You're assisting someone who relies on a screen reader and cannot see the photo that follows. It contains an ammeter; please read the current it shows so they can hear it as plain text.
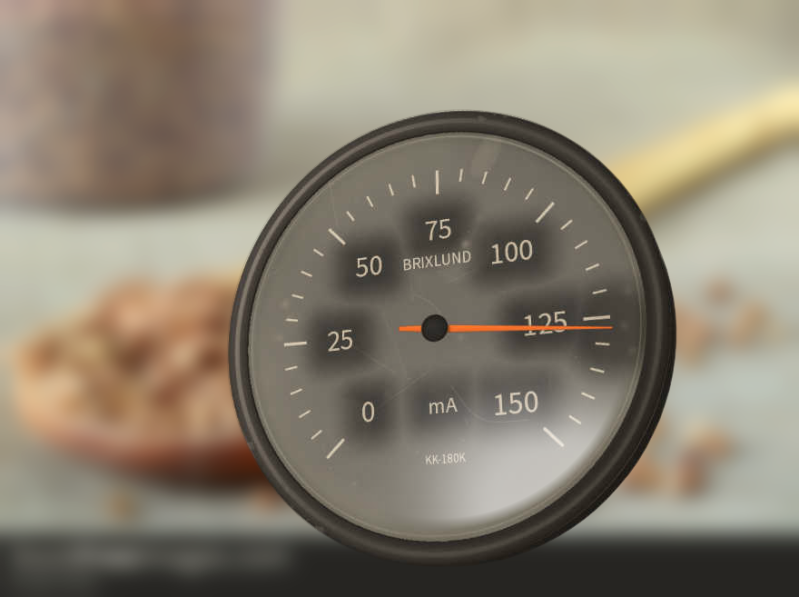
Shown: 127.5 mA
